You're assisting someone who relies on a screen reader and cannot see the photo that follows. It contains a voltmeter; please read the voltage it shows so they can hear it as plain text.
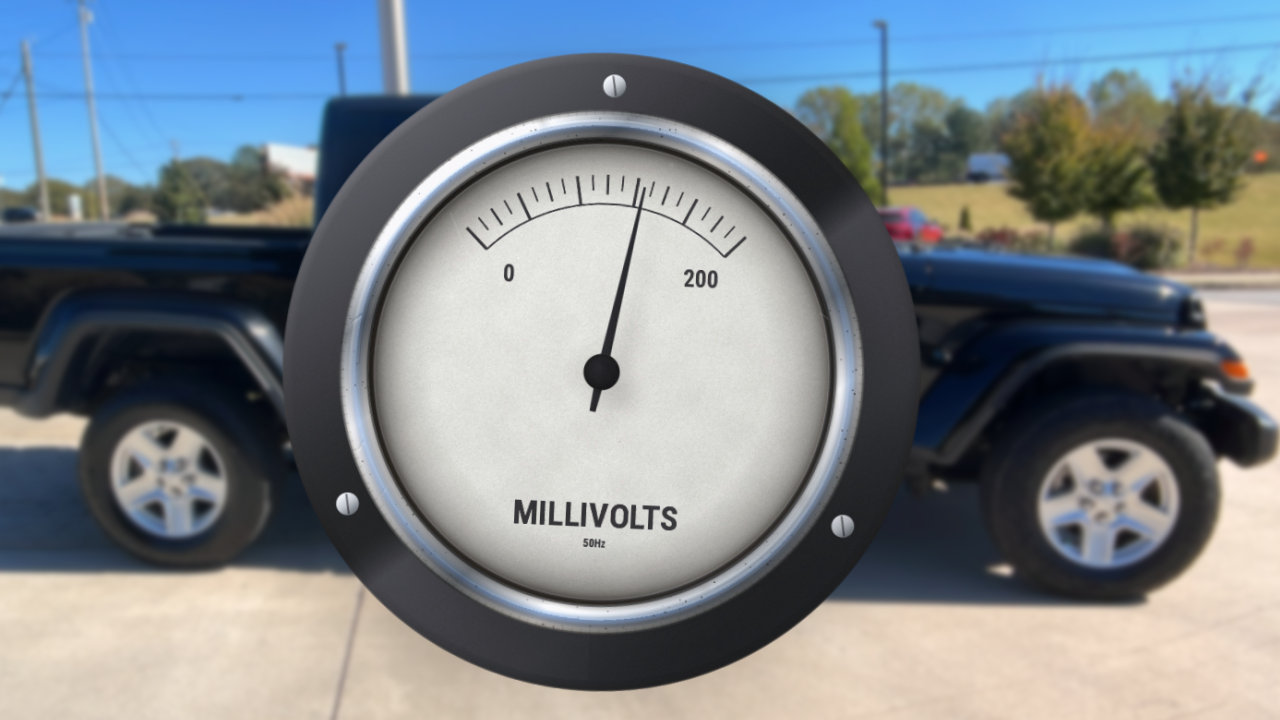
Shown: 125 mV
